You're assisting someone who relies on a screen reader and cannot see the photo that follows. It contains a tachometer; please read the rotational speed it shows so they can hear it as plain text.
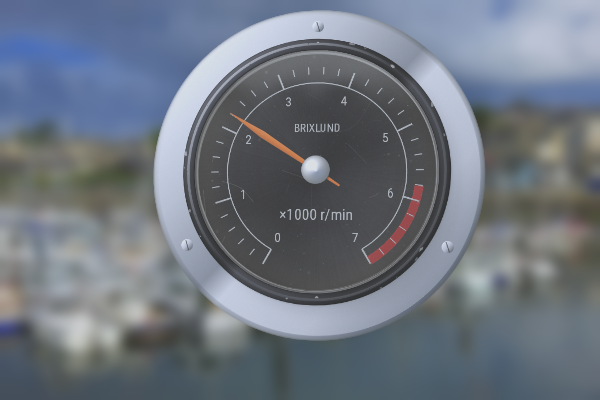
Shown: 2200 rpm
